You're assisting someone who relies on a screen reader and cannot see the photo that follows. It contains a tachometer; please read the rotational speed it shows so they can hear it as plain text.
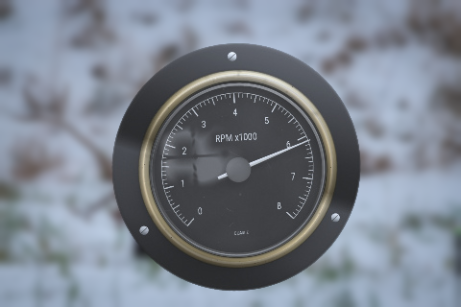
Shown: 6100 rpm
